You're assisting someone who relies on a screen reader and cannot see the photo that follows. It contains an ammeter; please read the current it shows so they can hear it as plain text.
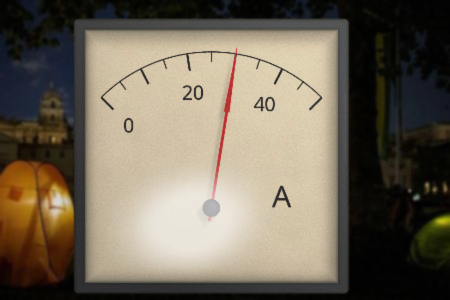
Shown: 30 A
